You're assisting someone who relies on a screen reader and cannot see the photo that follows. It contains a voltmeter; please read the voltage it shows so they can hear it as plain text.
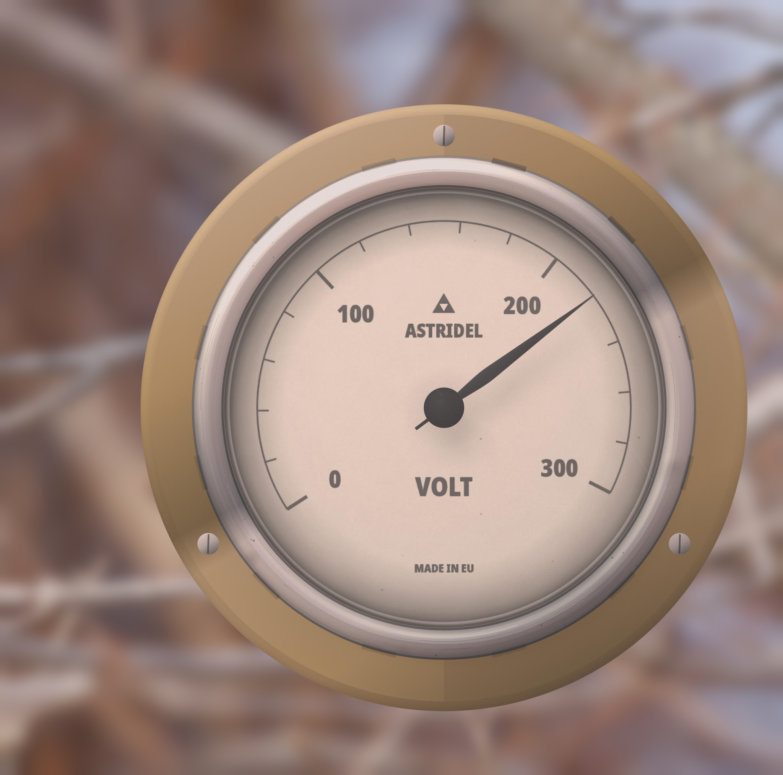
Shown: 220 V
